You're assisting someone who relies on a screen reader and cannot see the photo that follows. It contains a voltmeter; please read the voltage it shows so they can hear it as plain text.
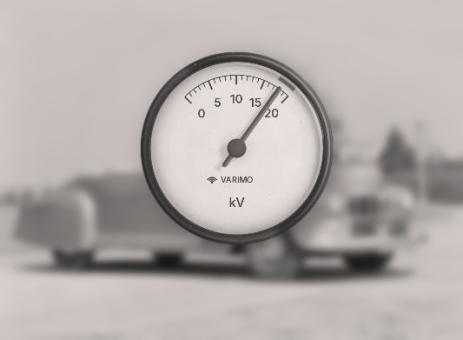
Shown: 18 kV
